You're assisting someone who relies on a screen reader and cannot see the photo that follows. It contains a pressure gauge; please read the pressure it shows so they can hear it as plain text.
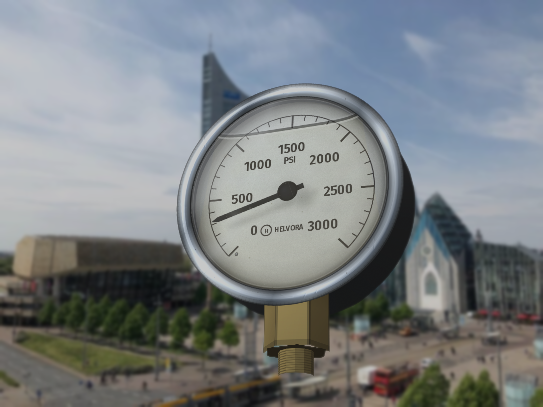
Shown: 300 psi
